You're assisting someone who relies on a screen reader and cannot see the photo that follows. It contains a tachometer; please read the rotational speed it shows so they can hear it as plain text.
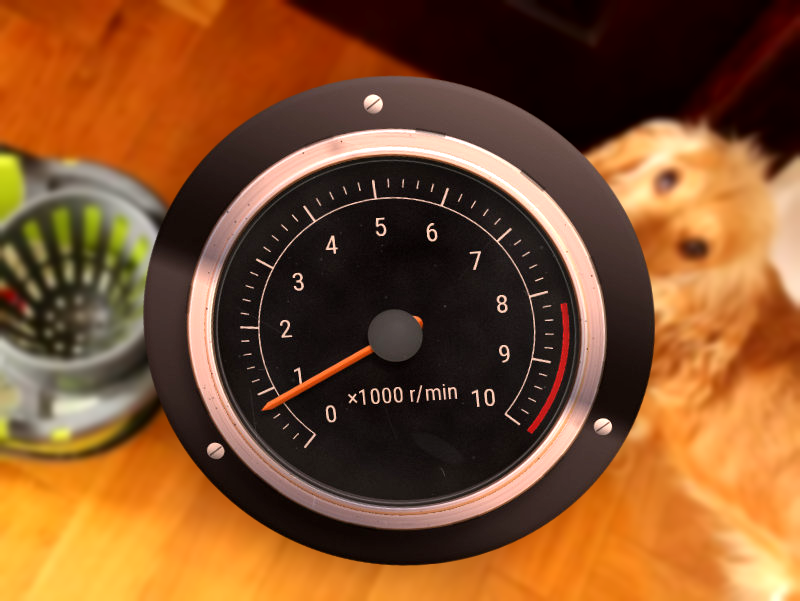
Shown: 800 rpm
